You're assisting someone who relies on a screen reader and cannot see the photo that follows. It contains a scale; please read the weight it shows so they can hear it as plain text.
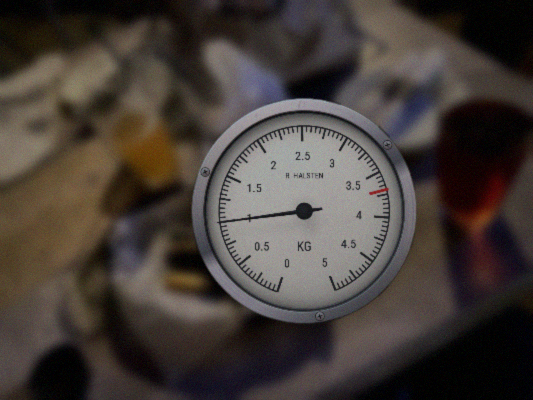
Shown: 1 kg
